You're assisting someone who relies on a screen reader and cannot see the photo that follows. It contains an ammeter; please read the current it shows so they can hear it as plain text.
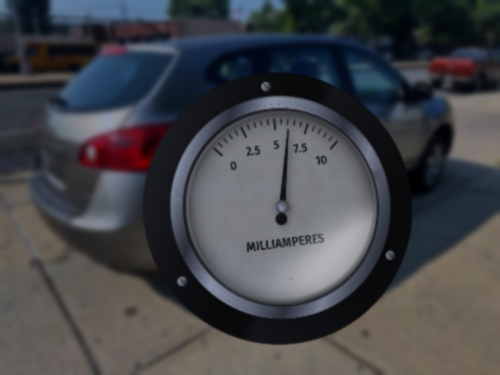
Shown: 6 mA
